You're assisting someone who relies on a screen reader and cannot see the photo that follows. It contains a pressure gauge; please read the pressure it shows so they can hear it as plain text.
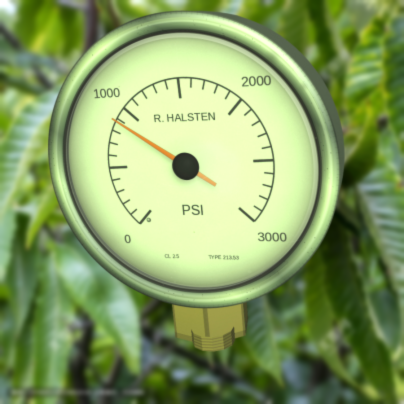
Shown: 900 psi
